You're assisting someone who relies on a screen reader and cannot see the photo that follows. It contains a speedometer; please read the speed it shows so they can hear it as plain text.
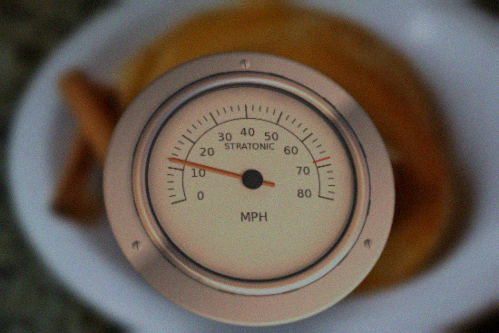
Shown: 12 mph
